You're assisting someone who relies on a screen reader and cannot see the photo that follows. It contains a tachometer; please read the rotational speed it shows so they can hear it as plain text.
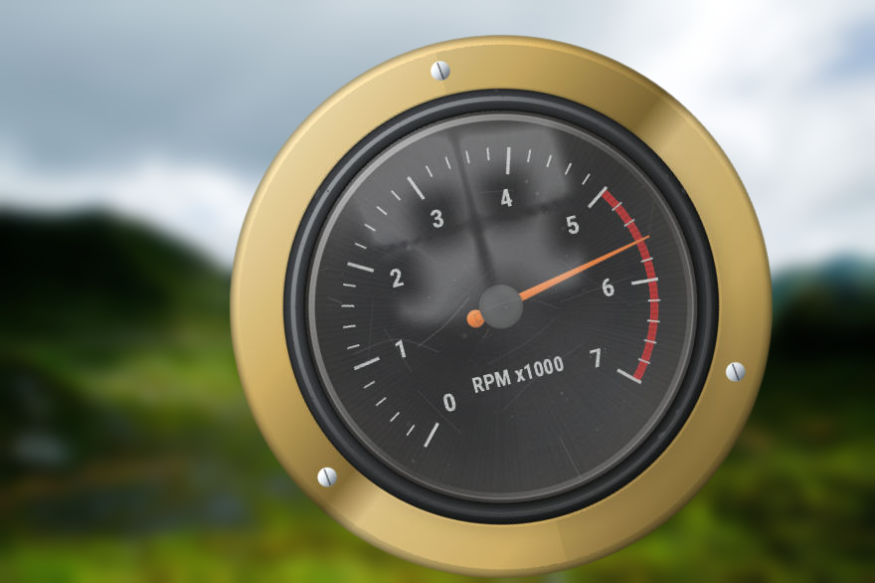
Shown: 5600 rpm
